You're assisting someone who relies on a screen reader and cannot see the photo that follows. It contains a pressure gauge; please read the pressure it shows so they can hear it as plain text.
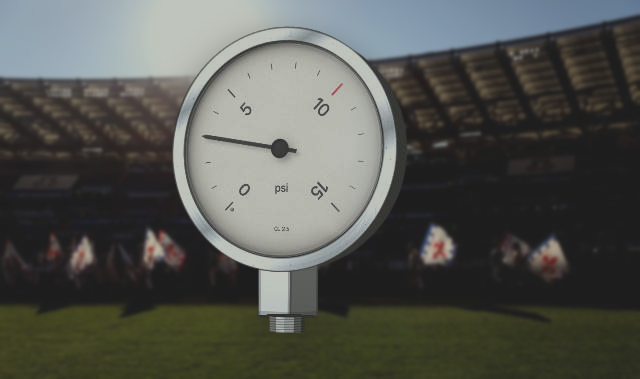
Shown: 3 psi
